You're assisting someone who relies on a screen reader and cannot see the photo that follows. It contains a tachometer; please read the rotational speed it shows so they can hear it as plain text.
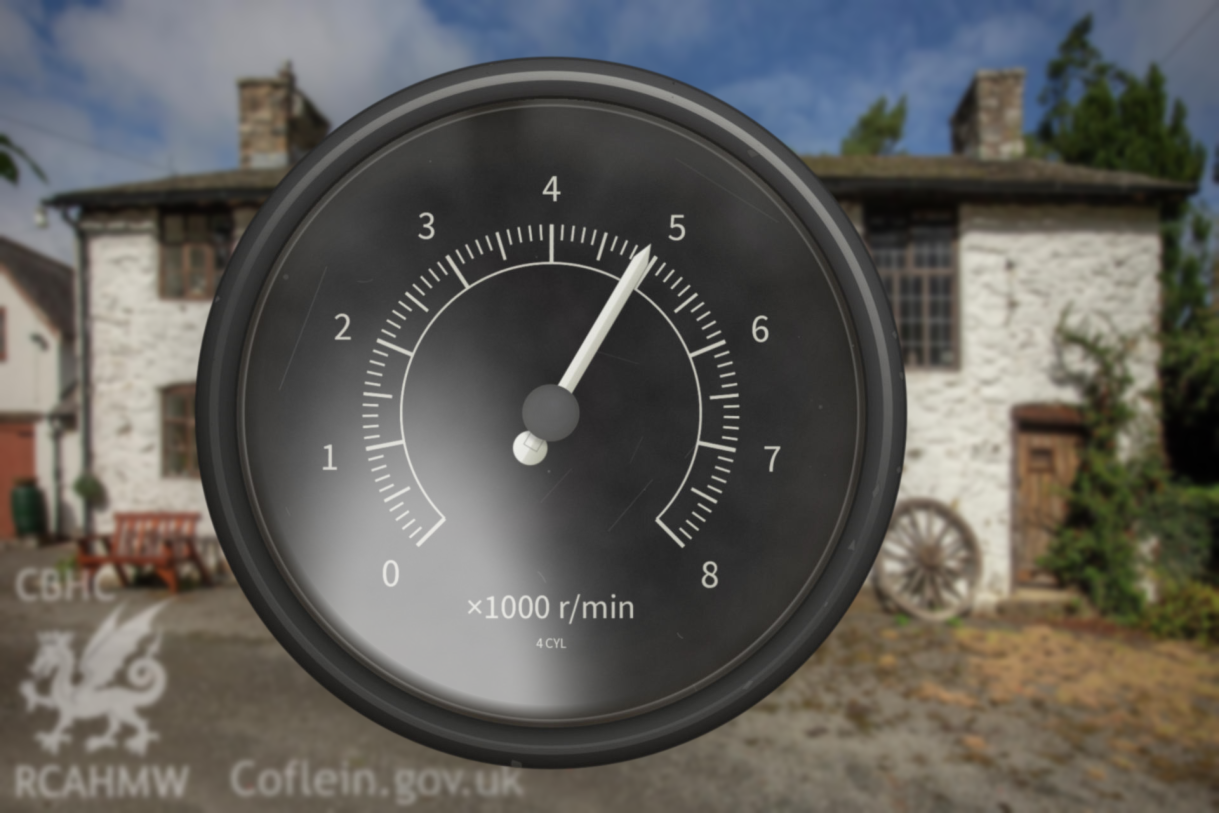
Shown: 4900 rpm
